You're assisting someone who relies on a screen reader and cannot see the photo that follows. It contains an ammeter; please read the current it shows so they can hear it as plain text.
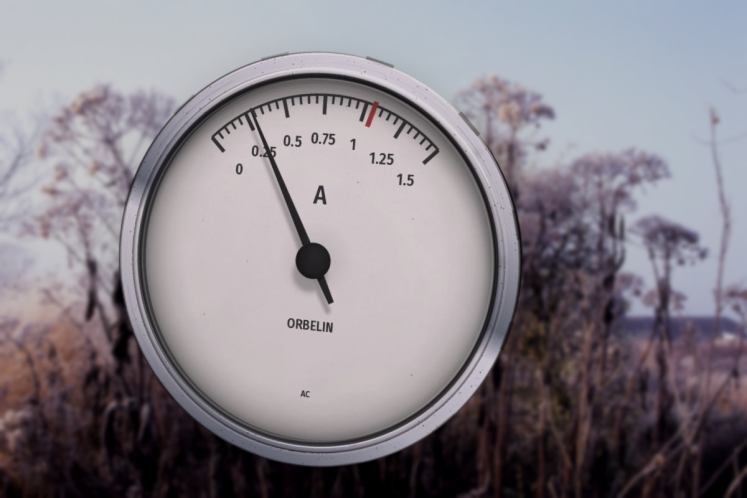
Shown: 0.3 A
